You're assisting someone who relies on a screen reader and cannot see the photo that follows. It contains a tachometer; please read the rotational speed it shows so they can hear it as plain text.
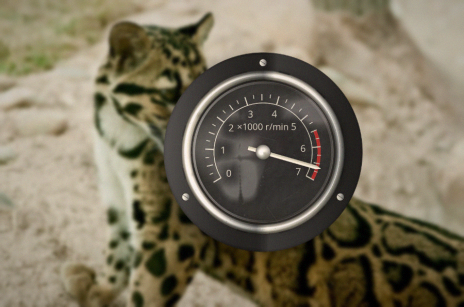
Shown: 6625 rpm
